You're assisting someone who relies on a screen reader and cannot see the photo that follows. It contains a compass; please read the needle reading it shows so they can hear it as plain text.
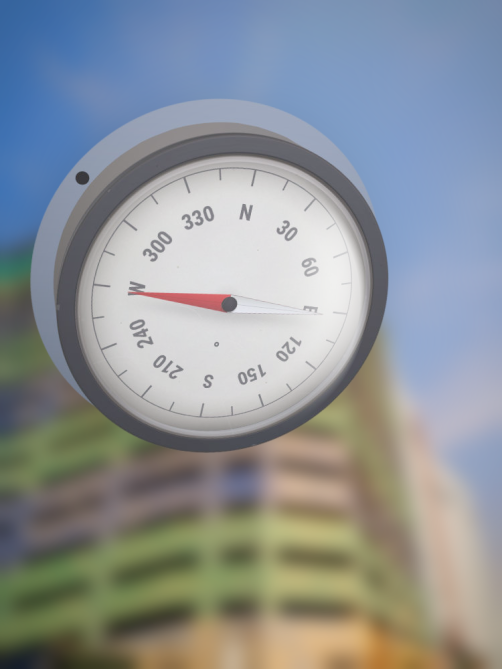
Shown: 270 °
